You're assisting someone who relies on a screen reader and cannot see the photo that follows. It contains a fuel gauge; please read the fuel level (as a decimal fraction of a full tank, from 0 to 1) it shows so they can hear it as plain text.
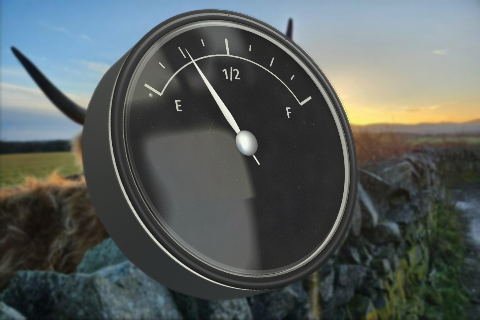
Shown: 0.25
